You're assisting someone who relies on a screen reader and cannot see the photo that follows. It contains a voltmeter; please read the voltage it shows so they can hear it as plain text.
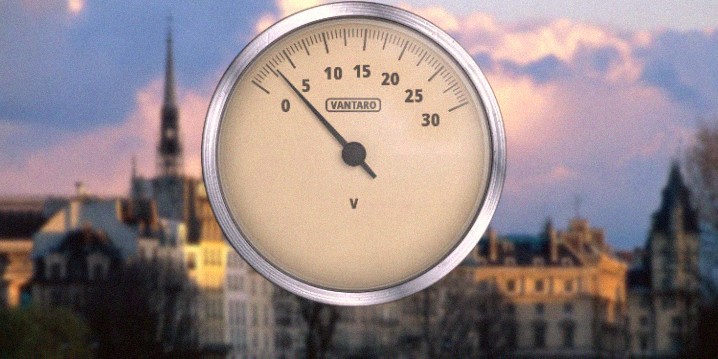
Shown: 3 V
